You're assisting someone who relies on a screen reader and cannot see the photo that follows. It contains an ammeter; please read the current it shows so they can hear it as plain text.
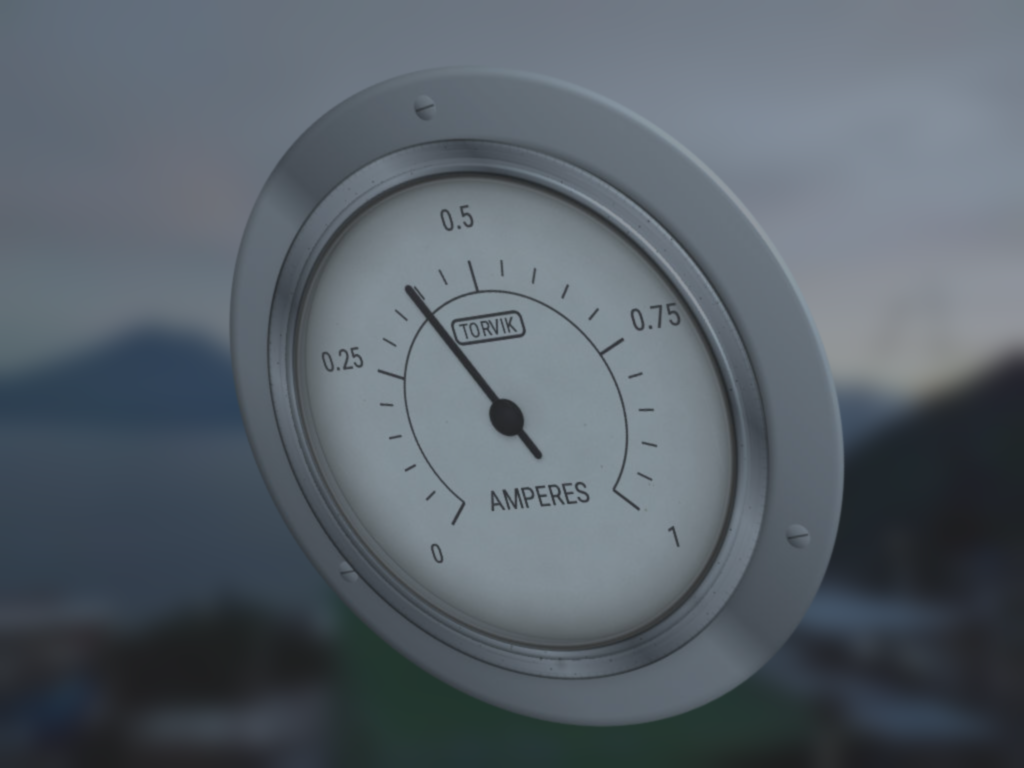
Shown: 0.4 A
